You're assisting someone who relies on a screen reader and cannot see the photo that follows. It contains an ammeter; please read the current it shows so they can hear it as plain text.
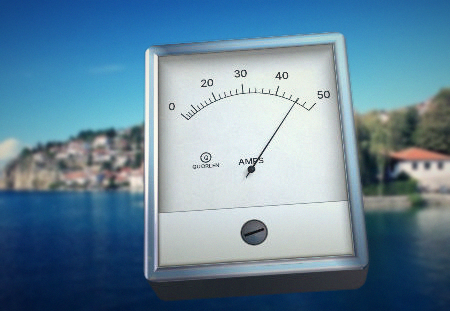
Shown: 46 A
